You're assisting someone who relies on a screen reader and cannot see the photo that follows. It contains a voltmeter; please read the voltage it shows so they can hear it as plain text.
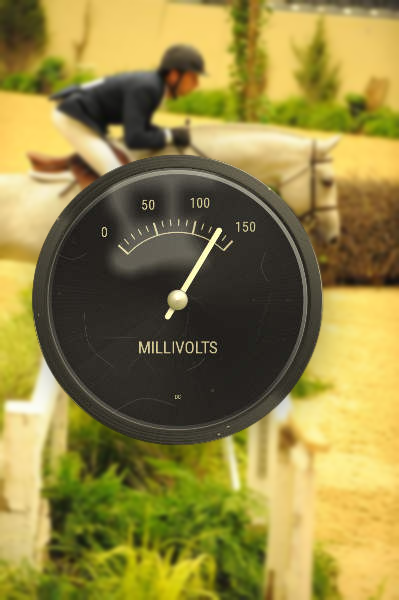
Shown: 130 mV
